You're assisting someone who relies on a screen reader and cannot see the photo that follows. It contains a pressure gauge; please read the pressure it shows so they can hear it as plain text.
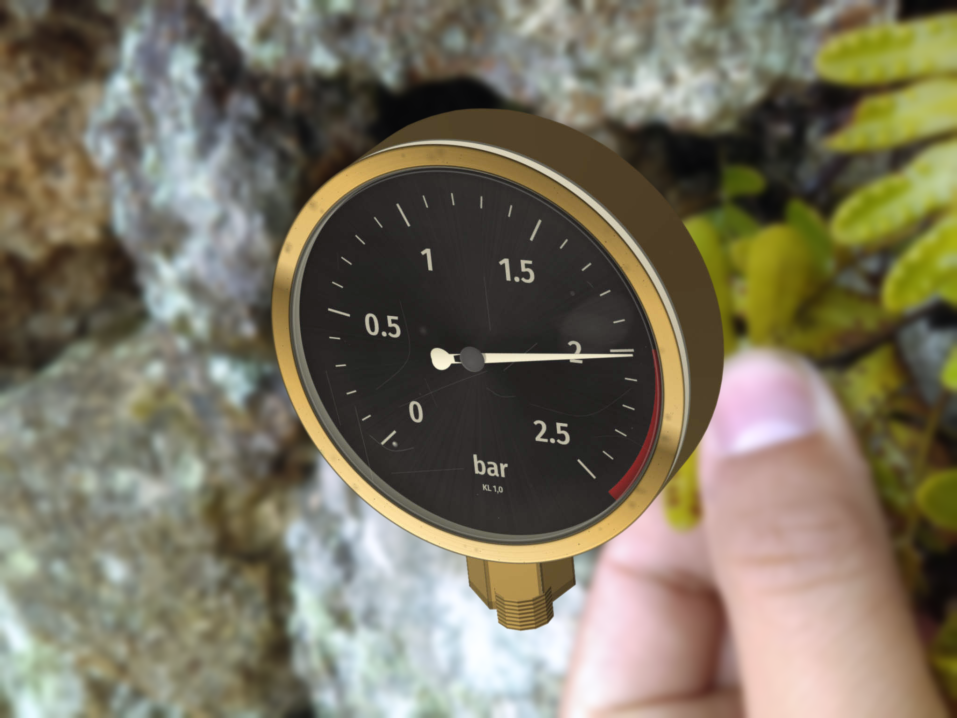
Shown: 2 bar
